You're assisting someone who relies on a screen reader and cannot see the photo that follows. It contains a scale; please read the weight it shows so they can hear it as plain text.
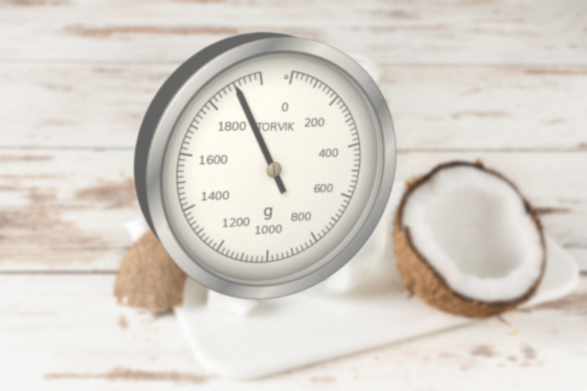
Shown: 1900 g
